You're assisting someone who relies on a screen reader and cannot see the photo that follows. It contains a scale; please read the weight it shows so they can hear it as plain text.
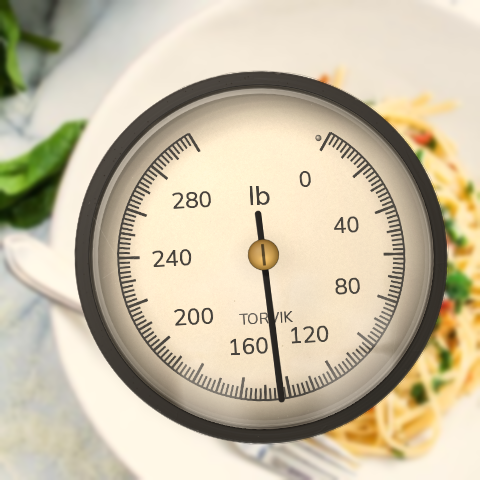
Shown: 144 lb
